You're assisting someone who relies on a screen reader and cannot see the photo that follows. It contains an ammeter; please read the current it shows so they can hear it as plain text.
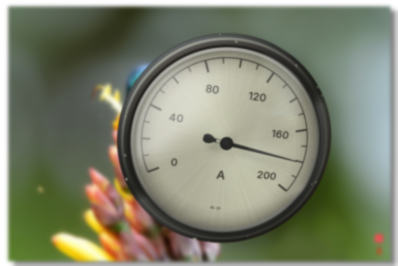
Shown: 180 A
